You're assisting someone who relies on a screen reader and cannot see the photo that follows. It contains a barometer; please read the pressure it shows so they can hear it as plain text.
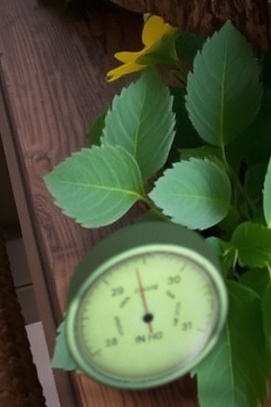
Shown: 29.4 inHg
